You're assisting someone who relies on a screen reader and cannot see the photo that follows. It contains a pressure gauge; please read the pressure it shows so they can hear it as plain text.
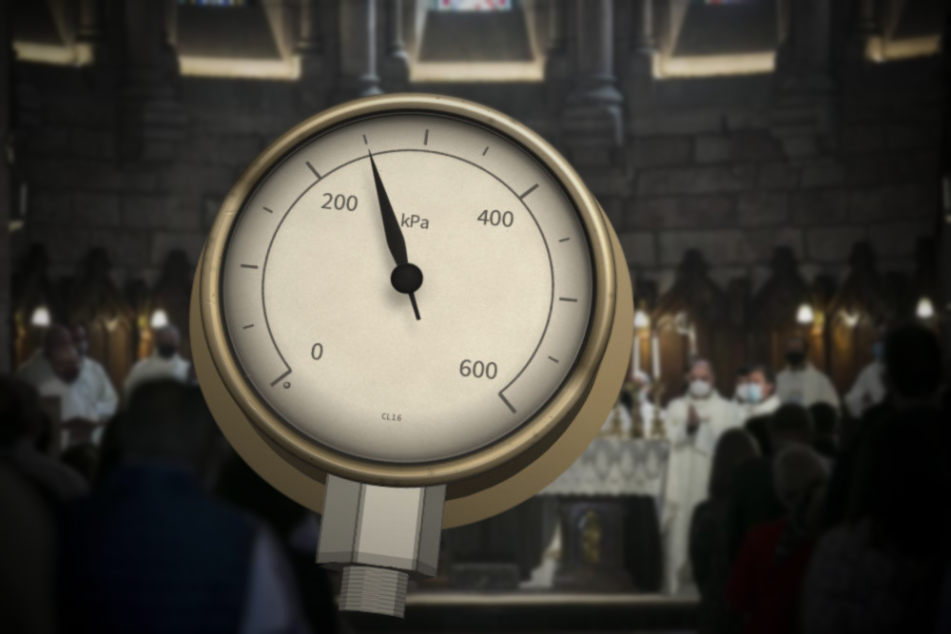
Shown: 250 kPa
